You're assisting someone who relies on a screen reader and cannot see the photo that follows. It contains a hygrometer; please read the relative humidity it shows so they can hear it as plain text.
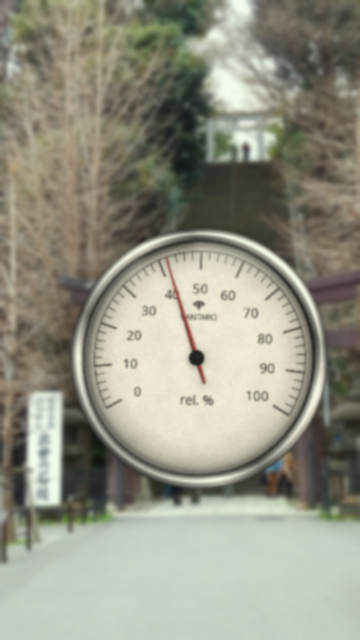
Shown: 42 %
